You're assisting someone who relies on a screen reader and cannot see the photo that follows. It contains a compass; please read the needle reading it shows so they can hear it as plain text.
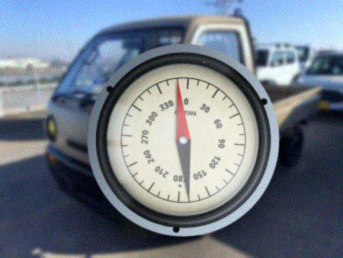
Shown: 350 °
